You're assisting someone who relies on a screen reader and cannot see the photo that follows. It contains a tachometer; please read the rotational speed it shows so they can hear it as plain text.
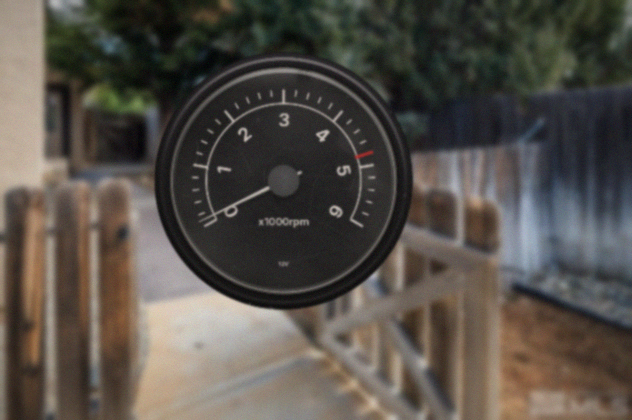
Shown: 100 rpm
